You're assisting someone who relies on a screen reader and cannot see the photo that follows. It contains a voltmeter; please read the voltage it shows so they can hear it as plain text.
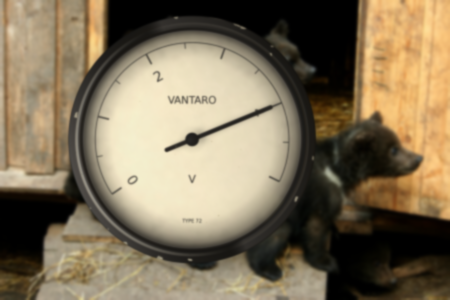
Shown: 4 V
